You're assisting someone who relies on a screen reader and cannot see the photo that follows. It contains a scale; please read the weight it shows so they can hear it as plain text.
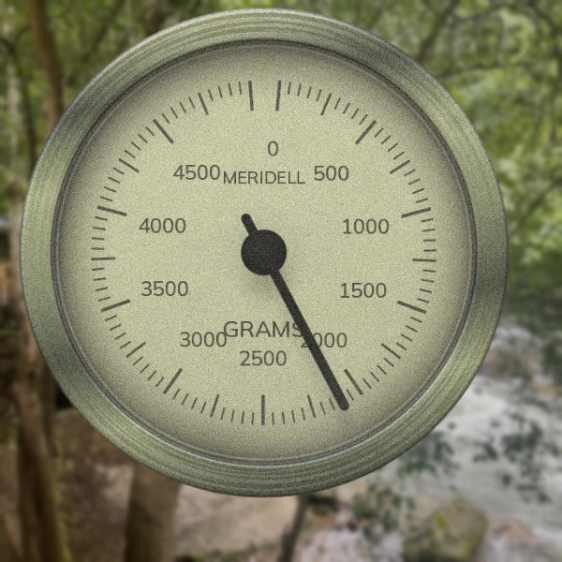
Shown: 2100 g
